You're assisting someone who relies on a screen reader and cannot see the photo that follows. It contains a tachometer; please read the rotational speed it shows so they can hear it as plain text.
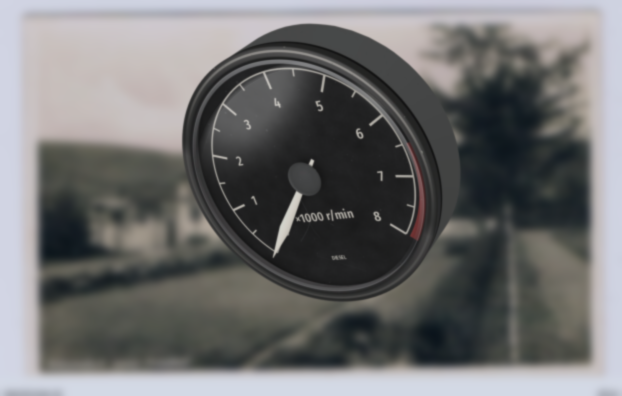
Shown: 0 rpm
